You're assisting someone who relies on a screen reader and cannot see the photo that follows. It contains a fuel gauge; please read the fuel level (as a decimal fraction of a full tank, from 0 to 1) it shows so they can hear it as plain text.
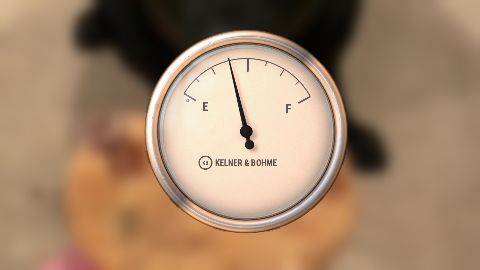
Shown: 0.375
